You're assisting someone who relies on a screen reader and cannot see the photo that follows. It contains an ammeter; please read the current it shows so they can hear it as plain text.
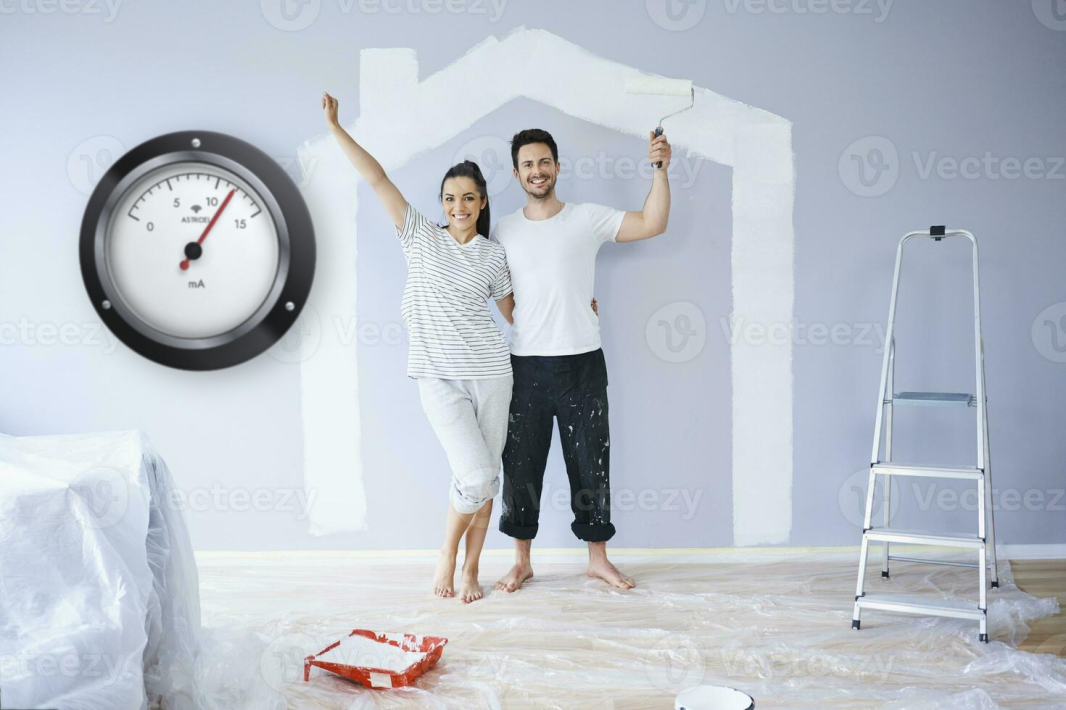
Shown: 12 mA
